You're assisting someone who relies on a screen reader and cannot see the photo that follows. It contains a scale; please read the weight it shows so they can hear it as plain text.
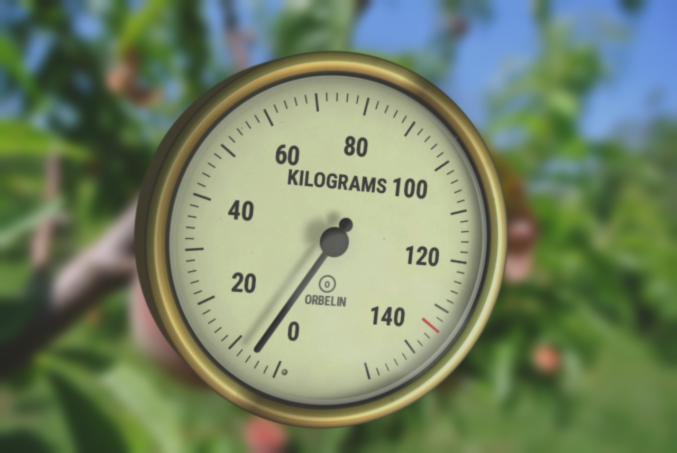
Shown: 6 kg
